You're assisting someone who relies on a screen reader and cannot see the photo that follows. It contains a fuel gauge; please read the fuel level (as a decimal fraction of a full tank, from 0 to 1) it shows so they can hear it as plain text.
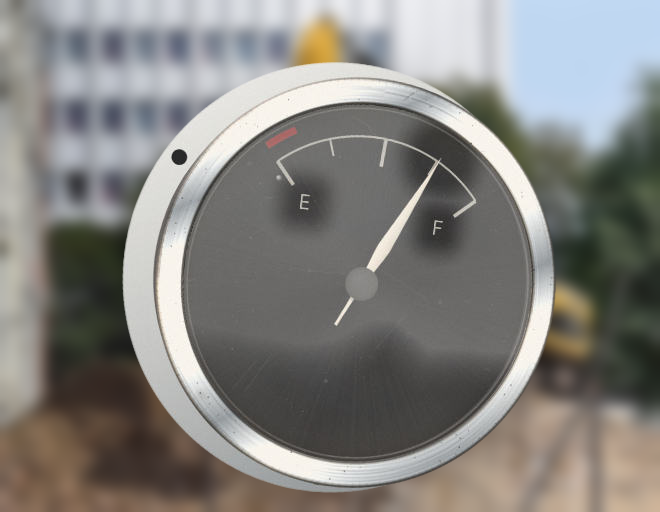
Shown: 0.75
